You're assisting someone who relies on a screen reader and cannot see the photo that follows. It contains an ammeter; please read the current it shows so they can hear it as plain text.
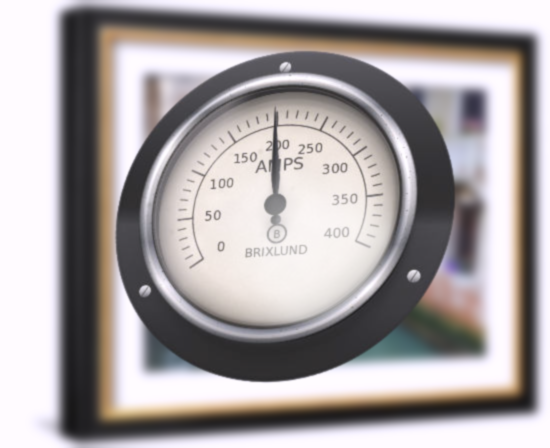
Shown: 200 A
